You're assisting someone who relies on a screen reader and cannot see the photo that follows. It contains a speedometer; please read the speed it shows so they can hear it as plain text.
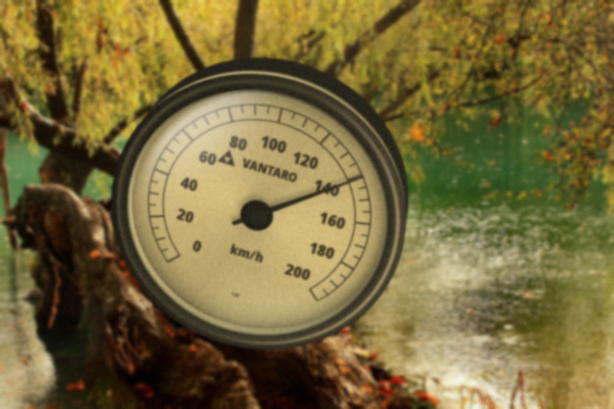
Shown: 140 km/h
